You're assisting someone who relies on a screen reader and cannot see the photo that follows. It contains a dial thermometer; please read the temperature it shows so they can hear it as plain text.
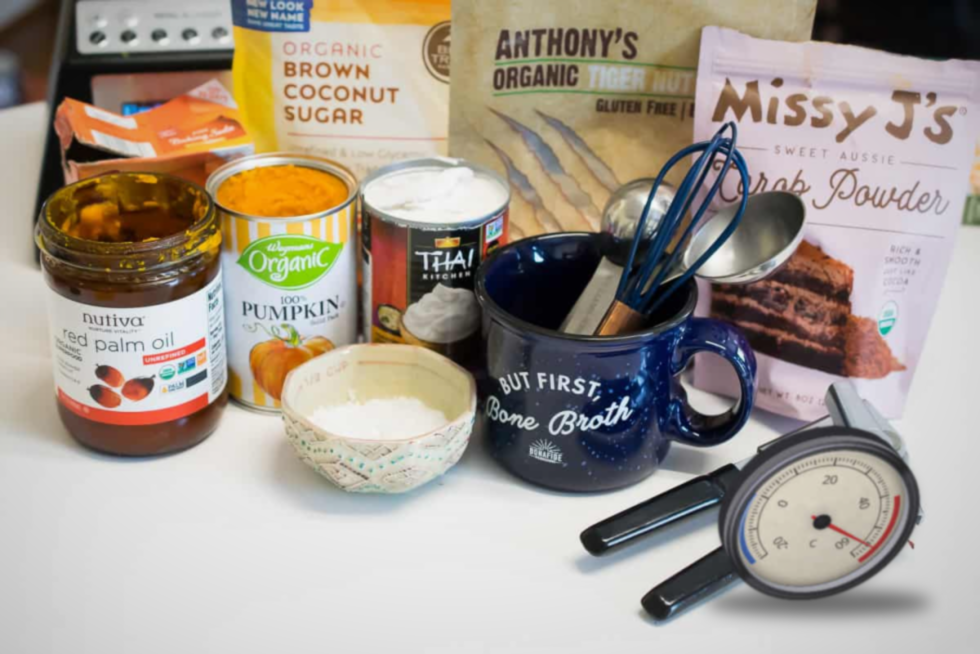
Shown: 55 °C
